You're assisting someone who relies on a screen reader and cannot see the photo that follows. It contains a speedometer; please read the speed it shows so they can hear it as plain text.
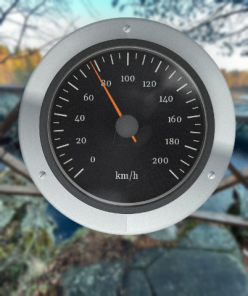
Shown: 77.5 km/h
